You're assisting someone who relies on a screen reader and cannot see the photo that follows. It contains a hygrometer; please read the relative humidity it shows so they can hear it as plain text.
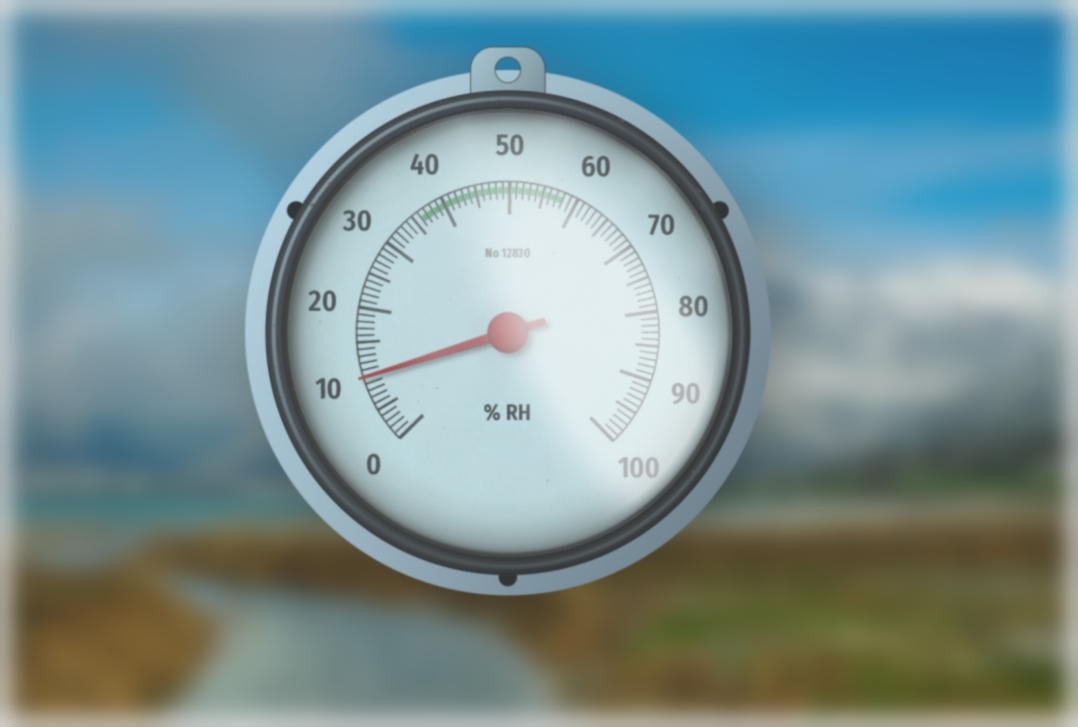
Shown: 10 %
